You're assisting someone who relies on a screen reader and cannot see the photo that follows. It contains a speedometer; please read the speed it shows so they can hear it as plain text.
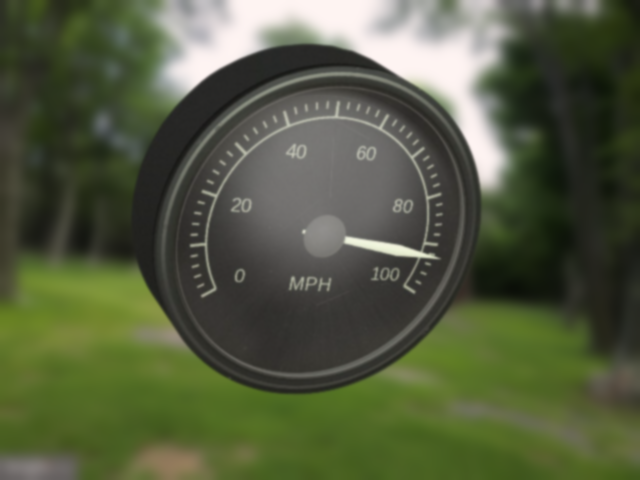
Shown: 92 mph
